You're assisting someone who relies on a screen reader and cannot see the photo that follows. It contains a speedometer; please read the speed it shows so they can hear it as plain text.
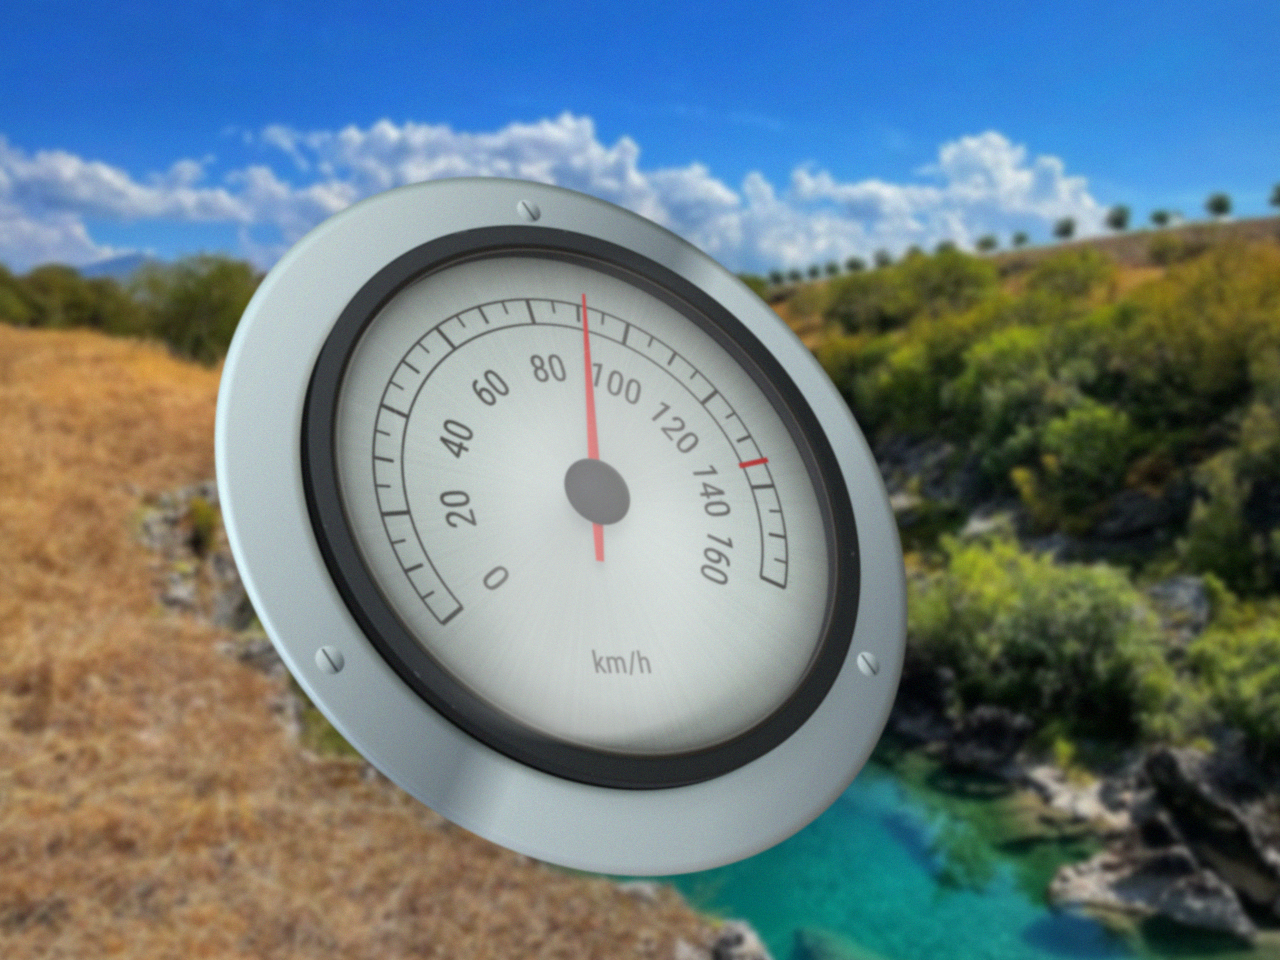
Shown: 90 km/h
